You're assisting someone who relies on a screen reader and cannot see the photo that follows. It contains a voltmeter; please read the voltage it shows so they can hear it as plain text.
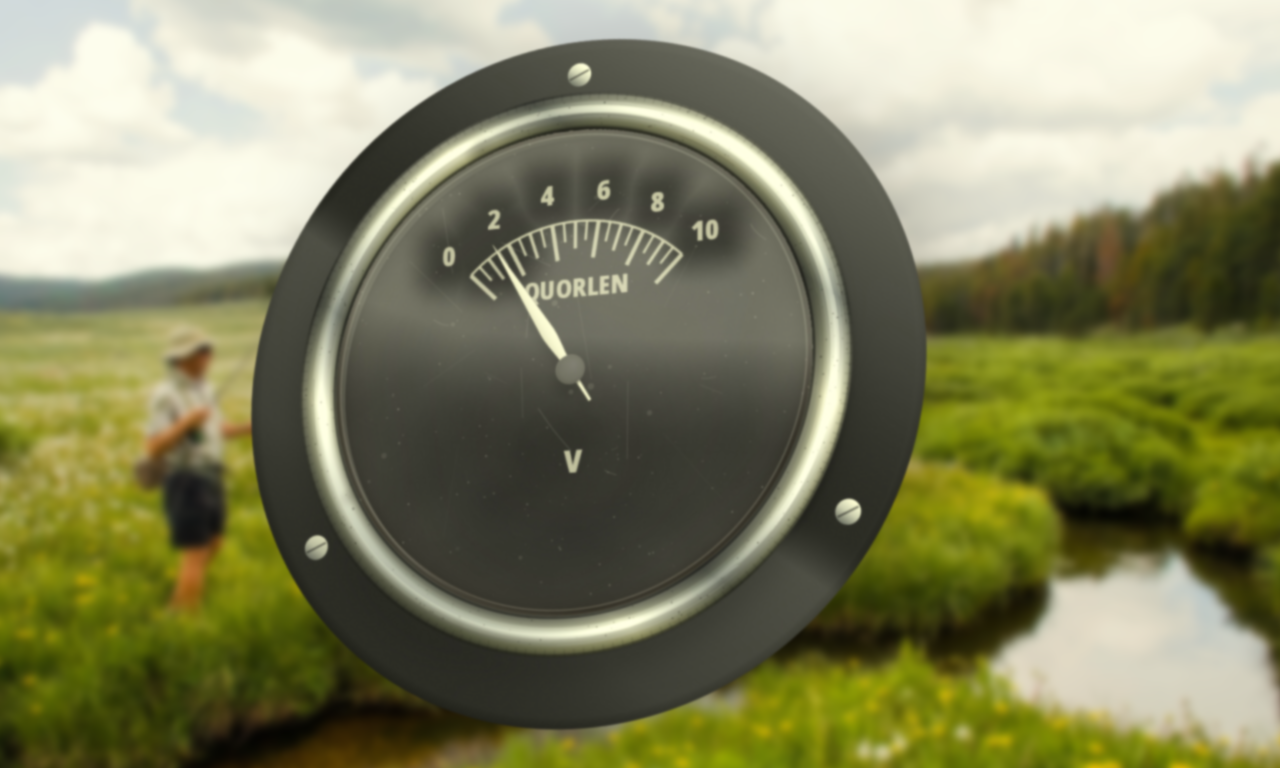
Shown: 1.5 V
